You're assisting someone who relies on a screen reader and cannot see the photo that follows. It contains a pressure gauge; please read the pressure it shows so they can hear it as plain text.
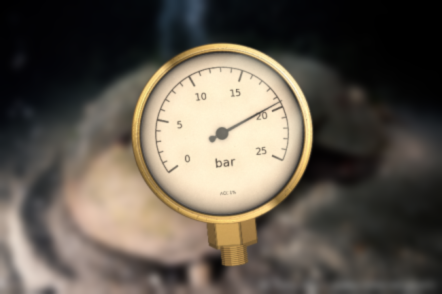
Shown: 19.5 bar
